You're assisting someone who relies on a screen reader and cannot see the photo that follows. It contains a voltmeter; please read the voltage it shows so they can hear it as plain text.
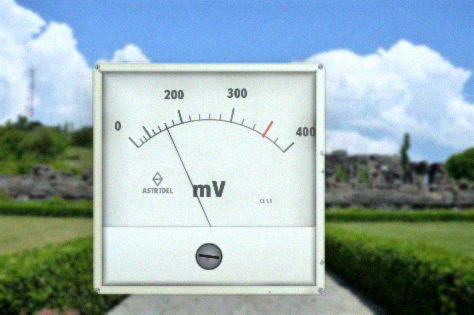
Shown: 160 mV
